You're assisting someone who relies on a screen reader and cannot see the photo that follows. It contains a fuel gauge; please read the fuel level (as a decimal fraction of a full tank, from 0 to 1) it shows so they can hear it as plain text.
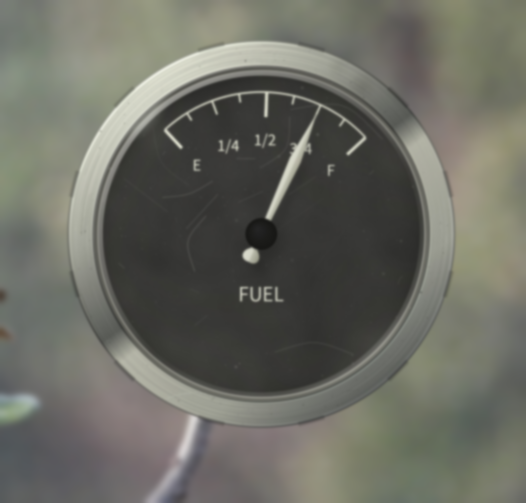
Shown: 0.75
